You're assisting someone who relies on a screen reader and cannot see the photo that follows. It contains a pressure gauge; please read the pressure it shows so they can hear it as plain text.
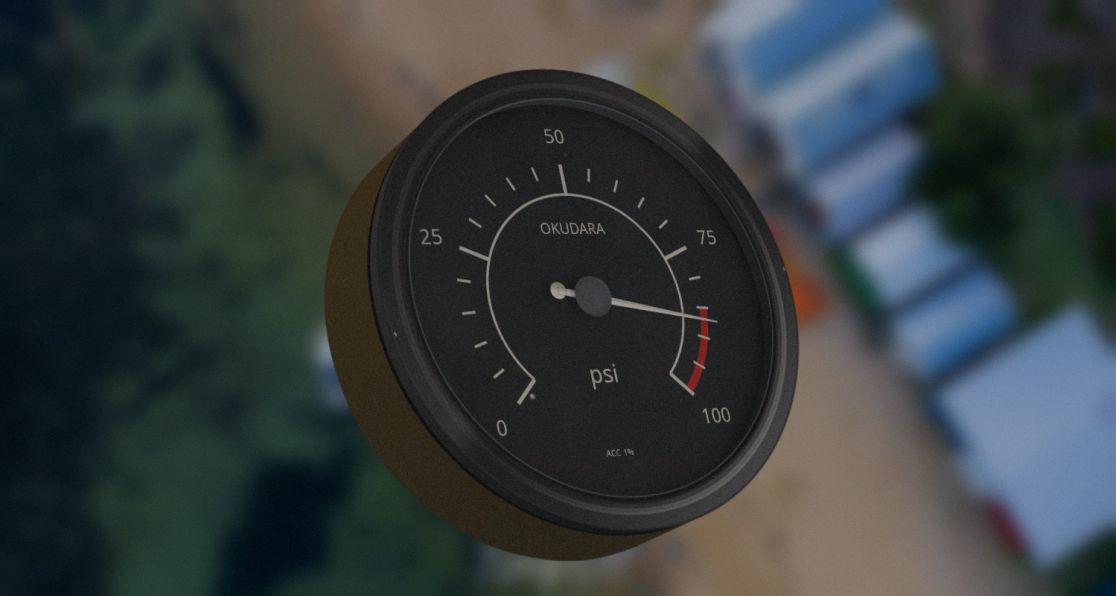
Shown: 87.5 psi
